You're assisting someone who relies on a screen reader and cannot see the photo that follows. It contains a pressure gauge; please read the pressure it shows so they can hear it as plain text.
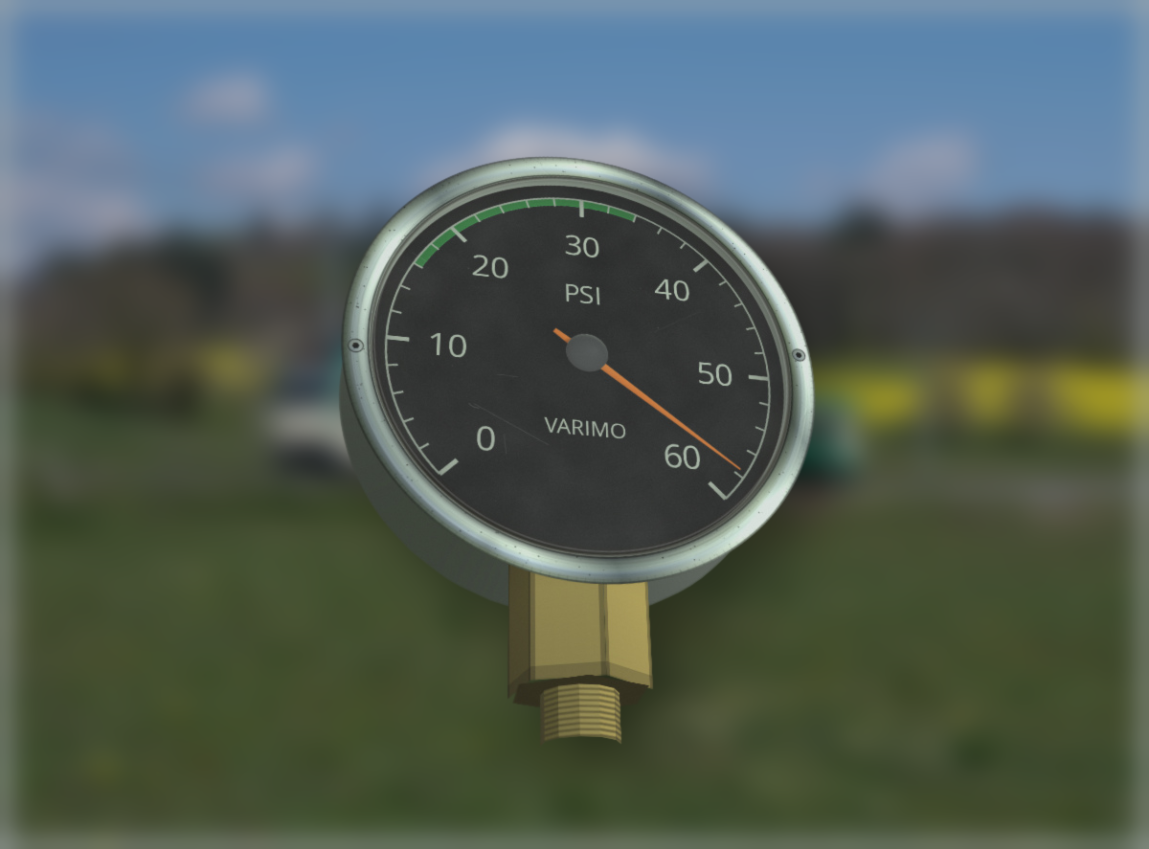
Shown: 58 psi
